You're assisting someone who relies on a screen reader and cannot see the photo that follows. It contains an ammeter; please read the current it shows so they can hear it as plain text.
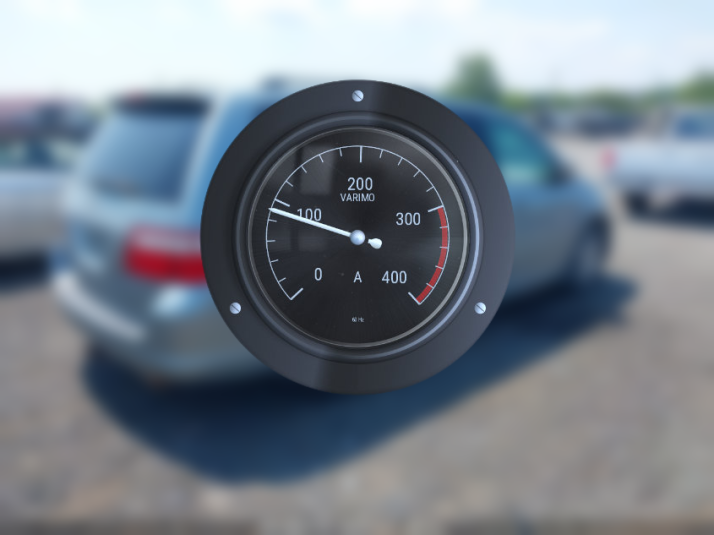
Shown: 90 A
